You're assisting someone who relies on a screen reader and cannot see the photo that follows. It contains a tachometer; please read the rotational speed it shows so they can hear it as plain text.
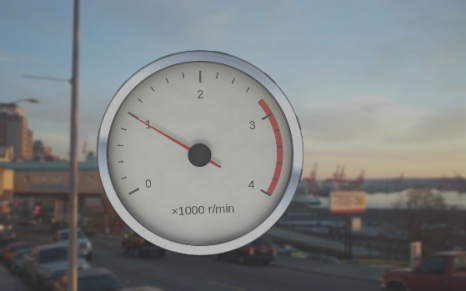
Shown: 1000 rpm
